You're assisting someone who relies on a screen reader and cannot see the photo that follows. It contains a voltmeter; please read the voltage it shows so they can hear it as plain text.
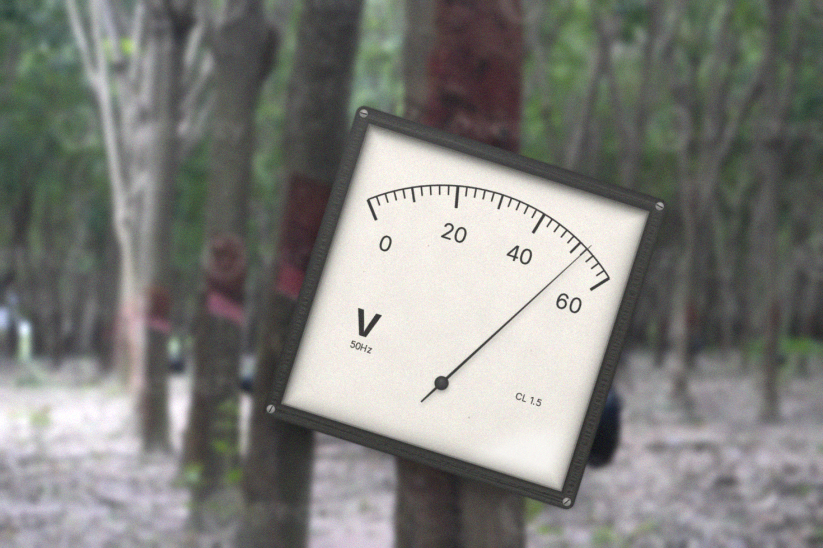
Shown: 52 V
